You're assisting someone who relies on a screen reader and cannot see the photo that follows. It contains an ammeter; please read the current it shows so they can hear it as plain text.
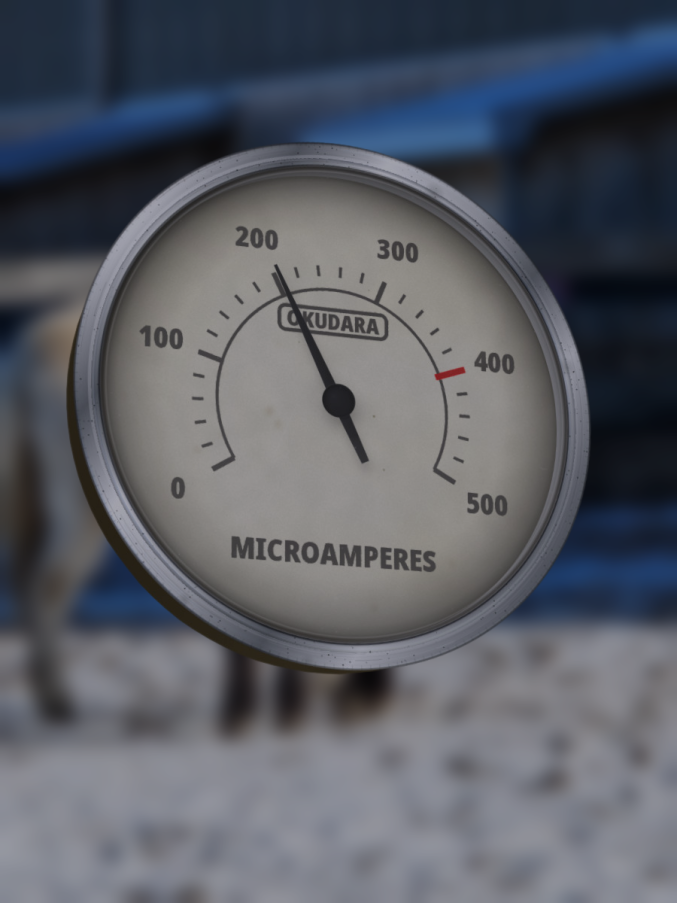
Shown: 200 µA
